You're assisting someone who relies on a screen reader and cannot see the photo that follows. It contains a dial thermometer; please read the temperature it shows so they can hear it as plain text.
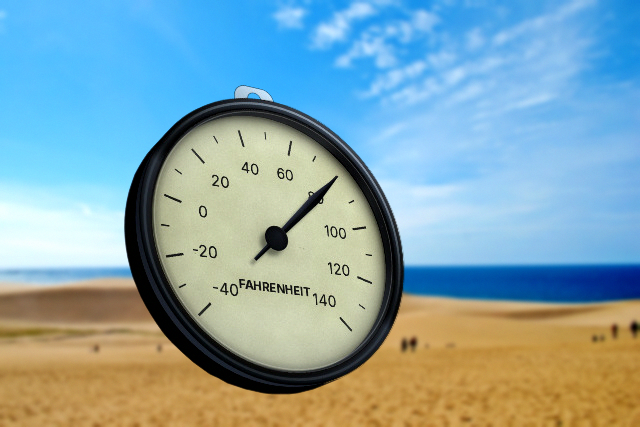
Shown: 80 °F
